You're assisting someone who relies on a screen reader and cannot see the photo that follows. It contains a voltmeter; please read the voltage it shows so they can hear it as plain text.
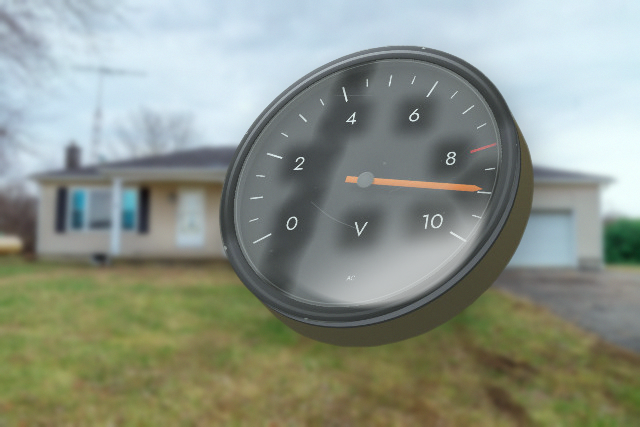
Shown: 9 V
